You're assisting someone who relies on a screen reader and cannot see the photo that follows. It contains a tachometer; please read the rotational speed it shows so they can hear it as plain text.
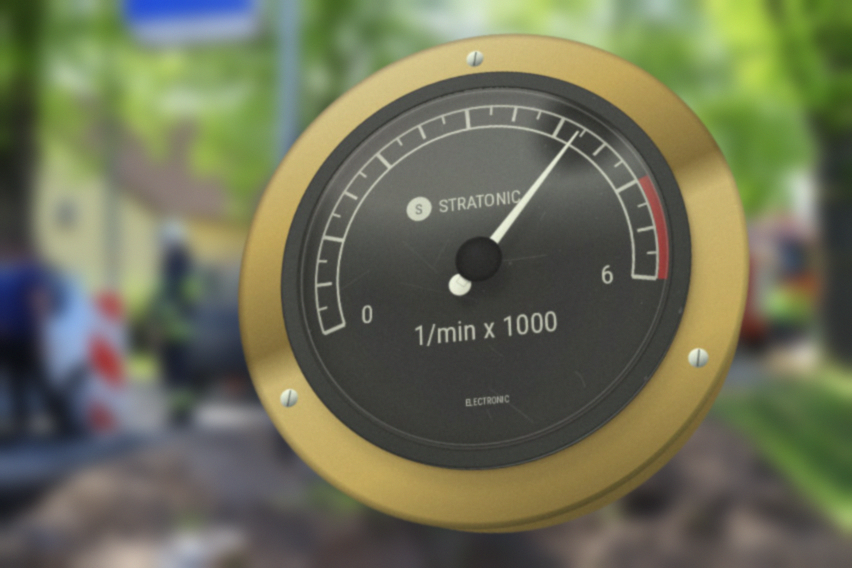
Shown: 4250 rpm
